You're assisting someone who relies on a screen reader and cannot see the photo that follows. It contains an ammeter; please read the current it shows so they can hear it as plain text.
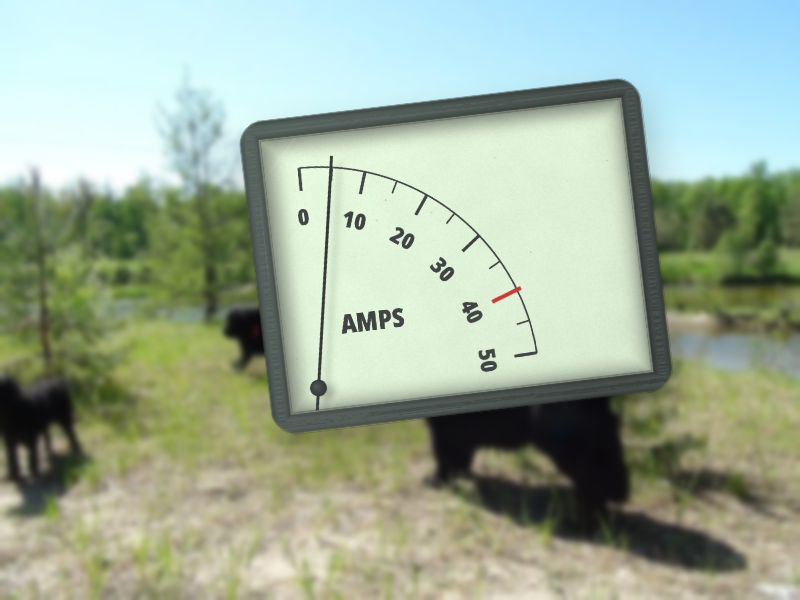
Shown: 5 A
